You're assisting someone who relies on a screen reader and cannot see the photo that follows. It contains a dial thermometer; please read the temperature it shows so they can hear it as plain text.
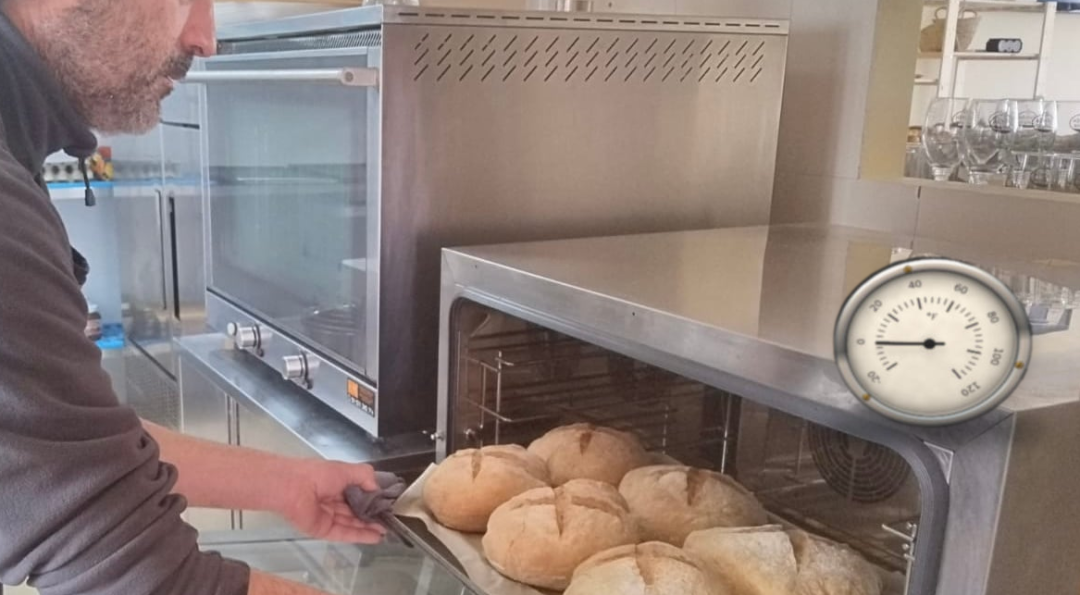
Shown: 0 °F
